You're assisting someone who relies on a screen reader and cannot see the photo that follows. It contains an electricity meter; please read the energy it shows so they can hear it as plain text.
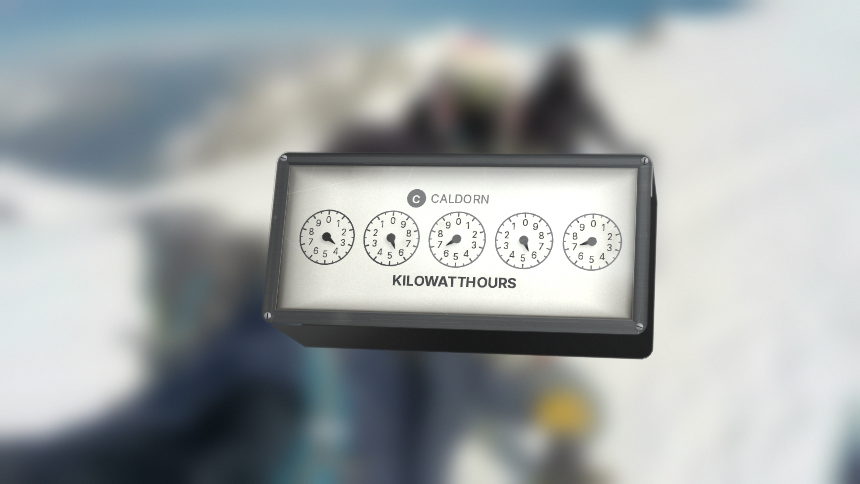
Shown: 35657 kWh
